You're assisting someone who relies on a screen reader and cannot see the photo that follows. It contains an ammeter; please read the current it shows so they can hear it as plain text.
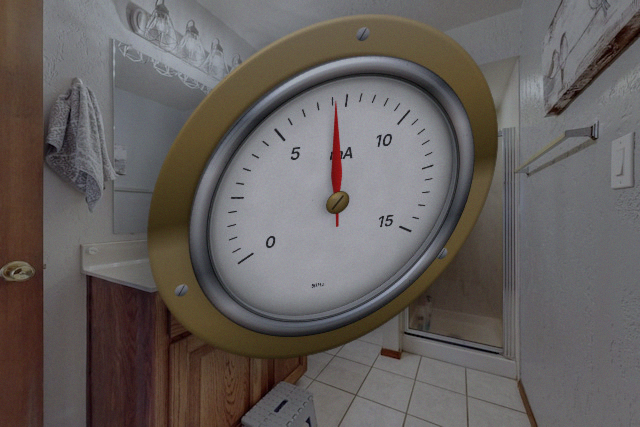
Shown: 7 mA
